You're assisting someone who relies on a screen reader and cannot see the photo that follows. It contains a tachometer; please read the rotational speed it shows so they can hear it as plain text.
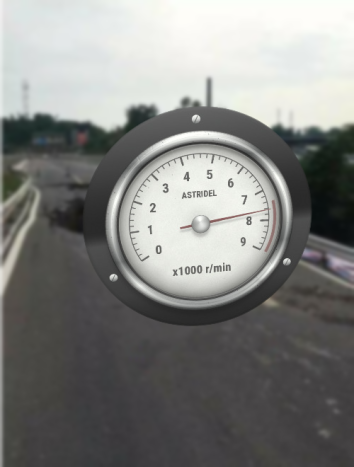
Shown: 7600 rpm
